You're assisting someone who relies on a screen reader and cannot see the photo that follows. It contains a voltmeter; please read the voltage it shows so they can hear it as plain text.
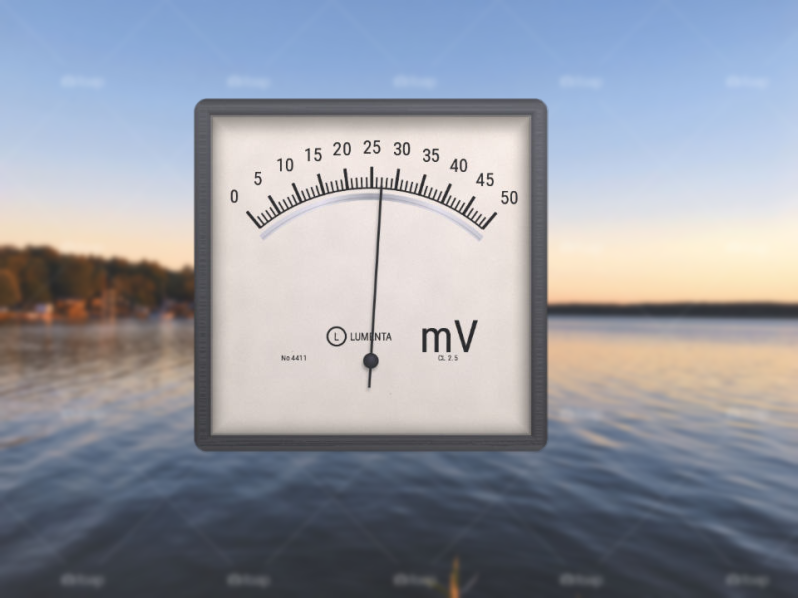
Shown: 27 mV
